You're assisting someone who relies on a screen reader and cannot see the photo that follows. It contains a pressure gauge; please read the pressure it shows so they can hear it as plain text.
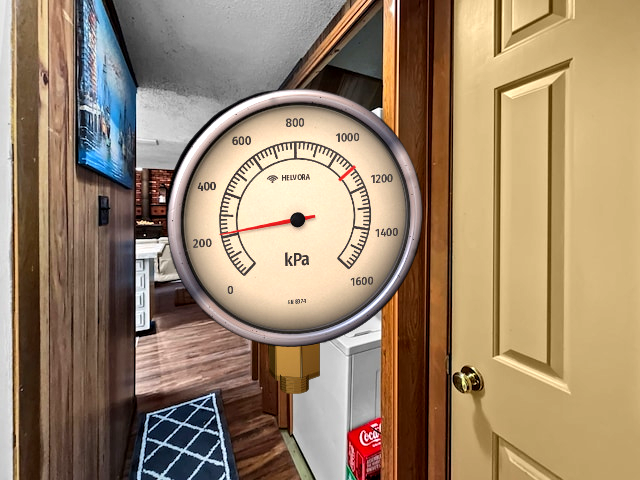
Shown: 220 kPa
